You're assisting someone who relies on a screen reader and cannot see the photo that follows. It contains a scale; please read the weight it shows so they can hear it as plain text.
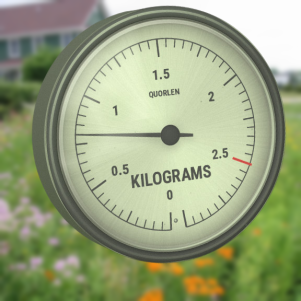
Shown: 0.8 kg
